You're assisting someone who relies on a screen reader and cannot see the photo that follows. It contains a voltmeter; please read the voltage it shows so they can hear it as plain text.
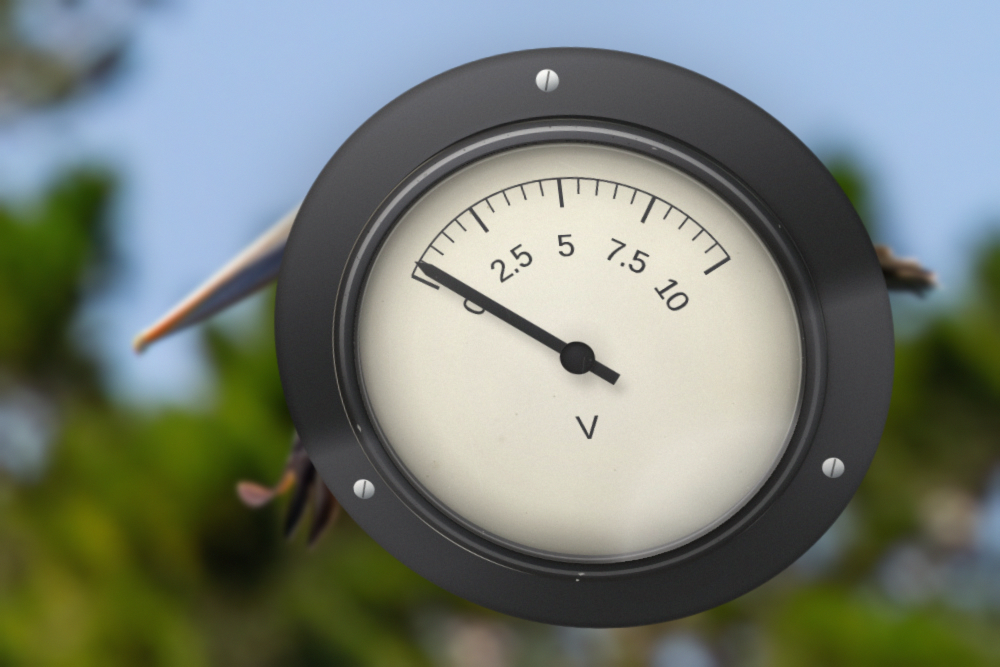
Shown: 0.5 V
